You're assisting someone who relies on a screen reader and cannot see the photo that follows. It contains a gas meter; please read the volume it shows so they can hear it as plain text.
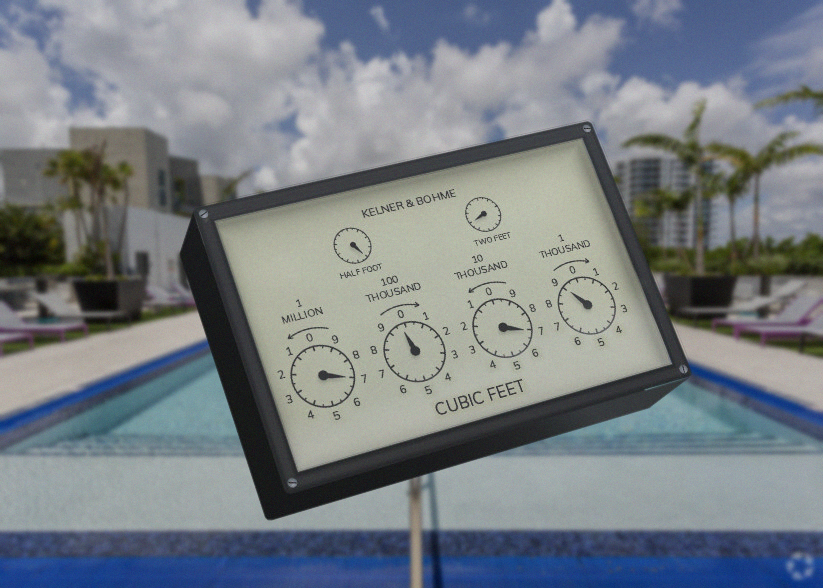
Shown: 696900 ft³
